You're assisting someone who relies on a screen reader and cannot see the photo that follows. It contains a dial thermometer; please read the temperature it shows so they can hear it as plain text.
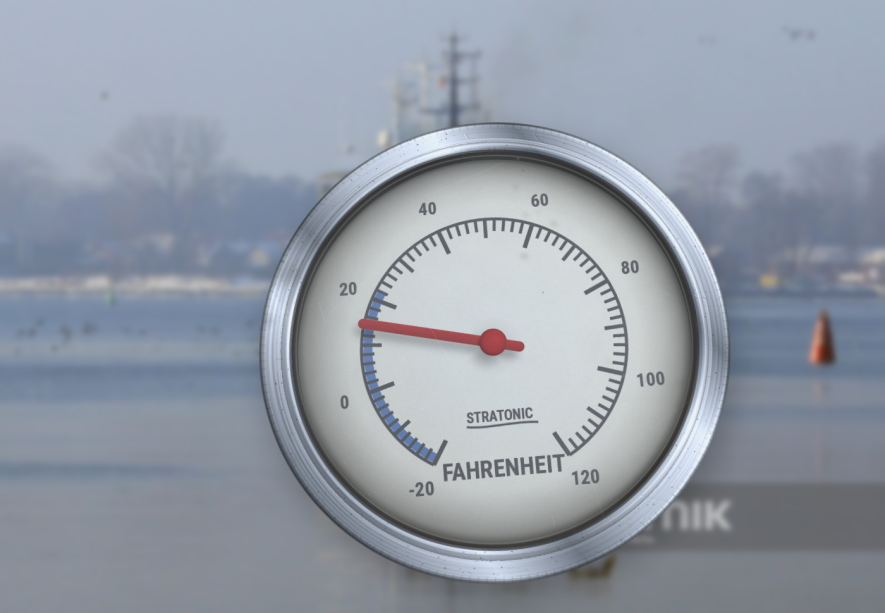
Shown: 14 °F
